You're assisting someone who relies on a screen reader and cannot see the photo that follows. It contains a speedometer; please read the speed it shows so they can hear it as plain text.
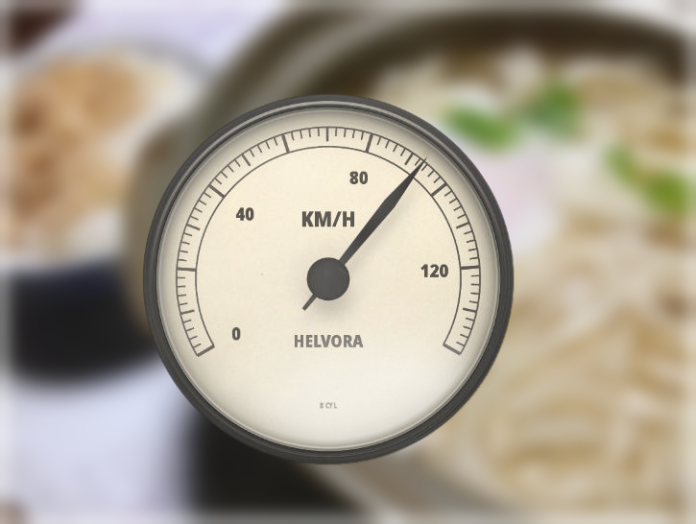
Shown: 93 km/h
